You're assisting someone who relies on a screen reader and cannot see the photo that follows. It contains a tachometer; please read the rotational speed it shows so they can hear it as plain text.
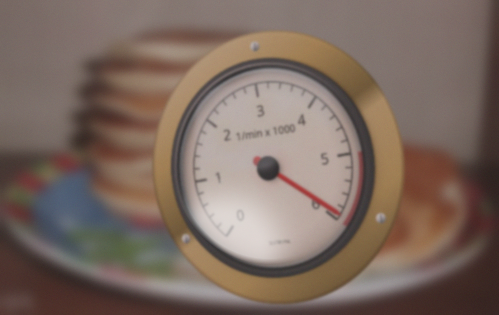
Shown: 5900 rpm
